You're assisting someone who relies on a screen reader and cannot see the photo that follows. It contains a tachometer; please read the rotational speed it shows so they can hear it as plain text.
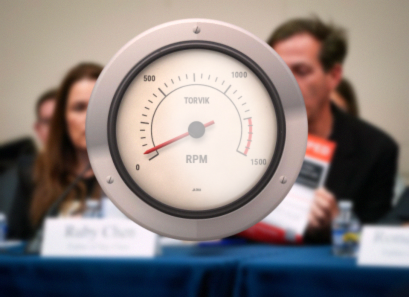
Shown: 50 rpm
